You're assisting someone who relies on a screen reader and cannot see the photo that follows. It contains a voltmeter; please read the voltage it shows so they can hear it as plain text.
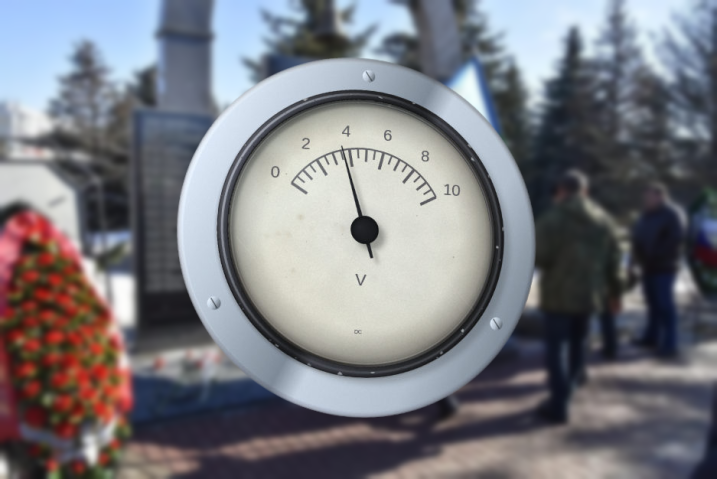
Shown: 3.5 V
